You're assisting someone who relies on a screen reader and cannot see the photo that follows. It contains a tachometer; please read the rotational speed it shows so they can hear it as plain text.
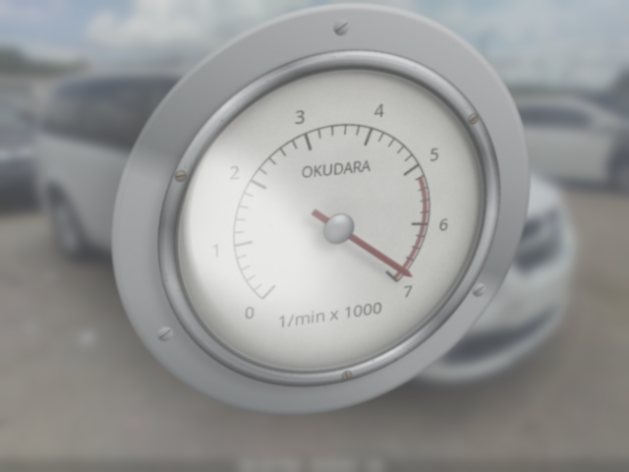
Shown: 6800 rpm
